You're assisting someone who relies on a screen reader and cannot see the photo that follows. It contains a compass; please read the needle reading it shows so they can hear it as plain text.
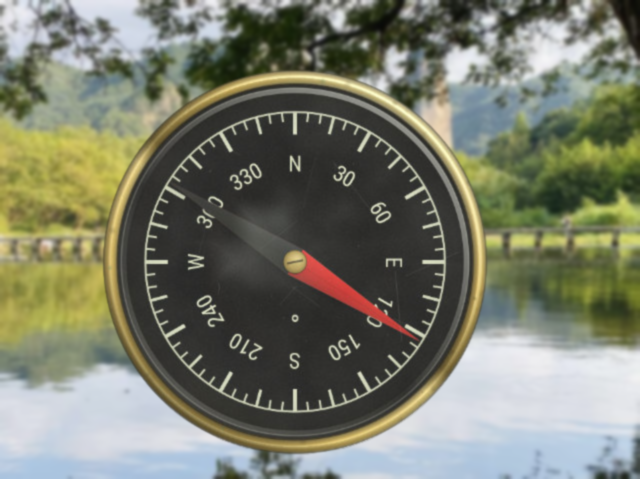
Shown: 122.5 °
